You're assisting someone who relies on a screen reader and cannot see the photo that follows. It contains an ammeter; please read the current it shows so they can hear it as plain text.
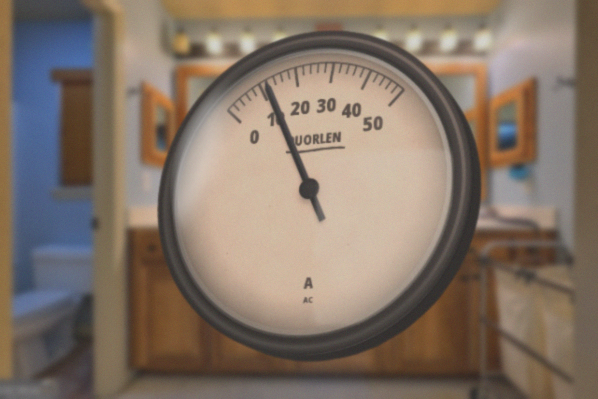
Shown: 12 A
